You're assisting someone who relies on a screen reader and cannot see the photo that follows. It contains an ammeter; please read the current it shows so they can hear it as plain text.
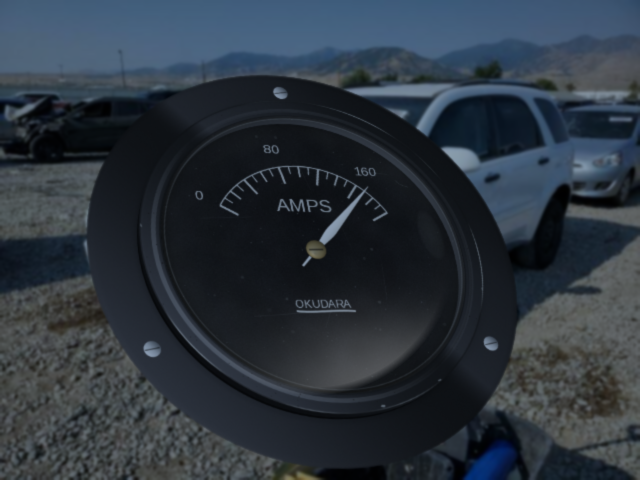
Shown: 170 A
